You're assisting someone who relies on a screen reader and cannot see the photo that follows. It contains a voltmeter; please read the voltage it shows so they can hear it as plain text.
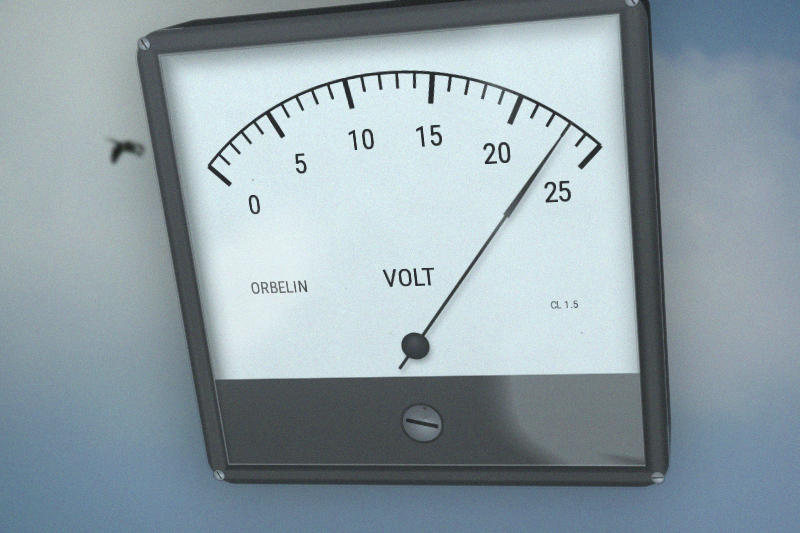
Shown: 23 V
